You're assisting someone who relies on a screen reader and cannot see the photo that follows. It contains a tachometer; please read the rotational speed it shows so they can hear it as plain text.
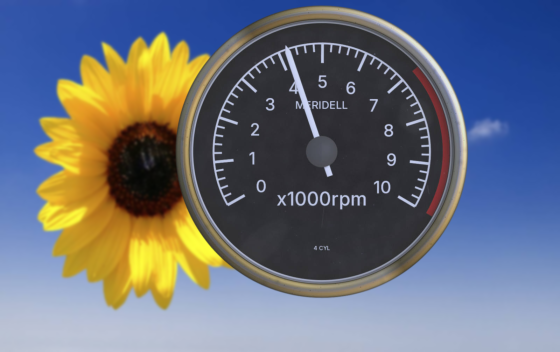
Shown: 4200 rpm
